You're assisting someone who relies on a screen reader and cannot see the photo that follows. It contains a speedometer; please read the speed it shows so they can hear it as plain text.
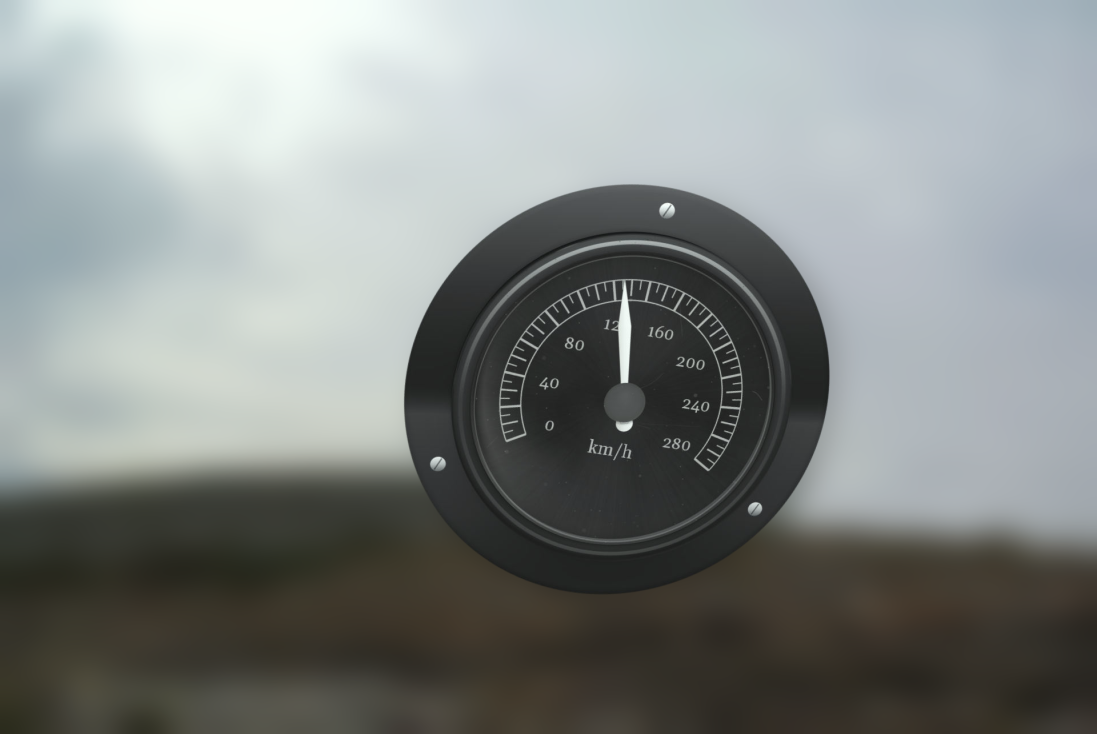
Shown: 125 km/h
